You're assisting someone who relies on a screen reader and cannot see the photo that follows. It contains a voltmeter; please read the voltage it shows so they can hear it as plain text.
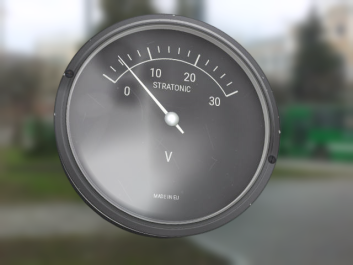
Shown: 4 V
